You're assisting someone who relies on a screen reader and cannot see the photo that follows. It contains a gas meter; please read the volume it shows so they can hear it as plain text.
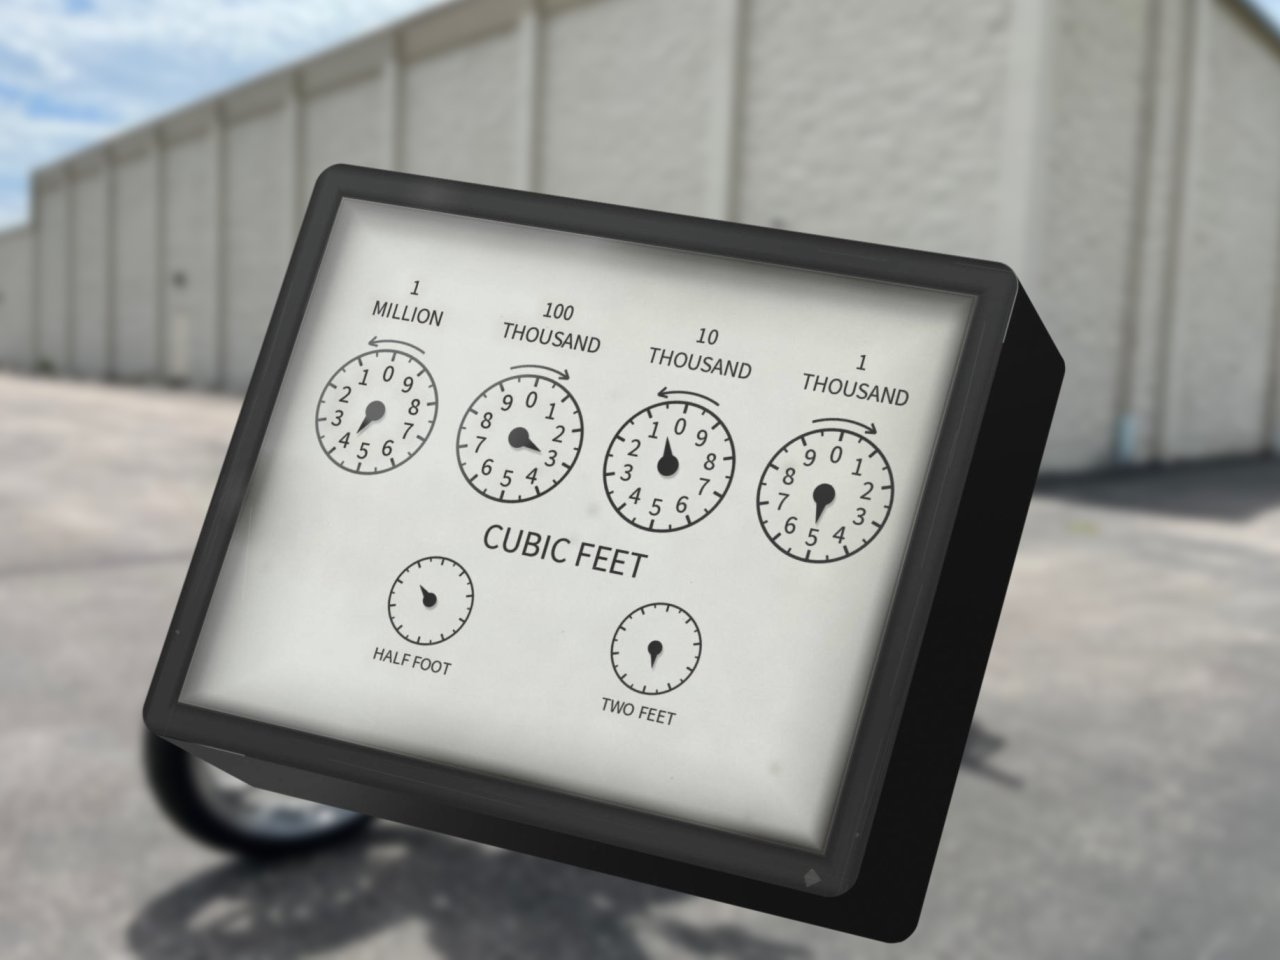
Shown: 430500 ft³
